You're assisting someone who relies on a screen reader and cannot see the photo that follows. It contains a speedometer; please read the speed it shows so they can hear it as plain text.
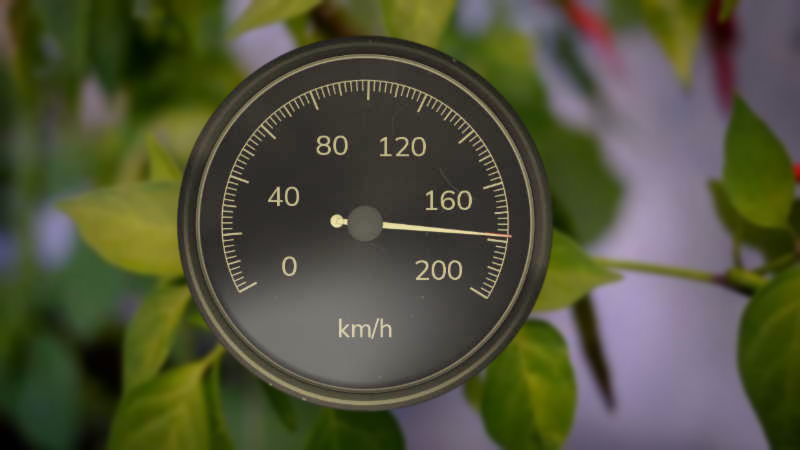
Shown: 178 km/h
